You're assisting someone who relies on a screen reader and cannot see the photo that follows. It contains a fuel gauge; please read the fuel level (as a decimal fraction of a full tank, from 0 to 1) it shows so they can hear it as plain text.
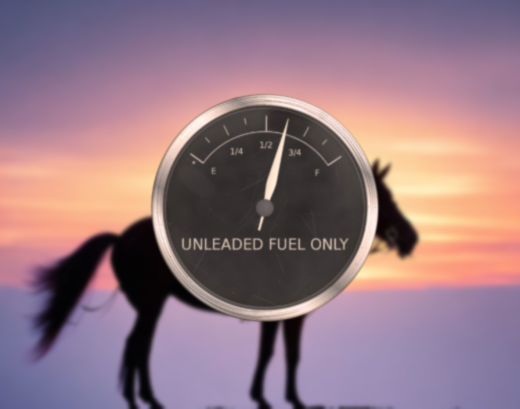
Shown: 0.625
